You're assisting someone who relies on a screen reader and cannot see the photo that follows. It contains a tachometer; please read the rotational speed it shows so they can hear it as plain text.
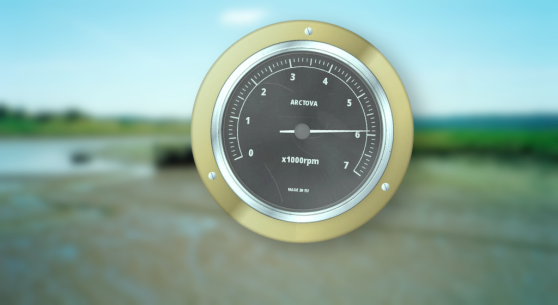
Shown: 5900 rpm
